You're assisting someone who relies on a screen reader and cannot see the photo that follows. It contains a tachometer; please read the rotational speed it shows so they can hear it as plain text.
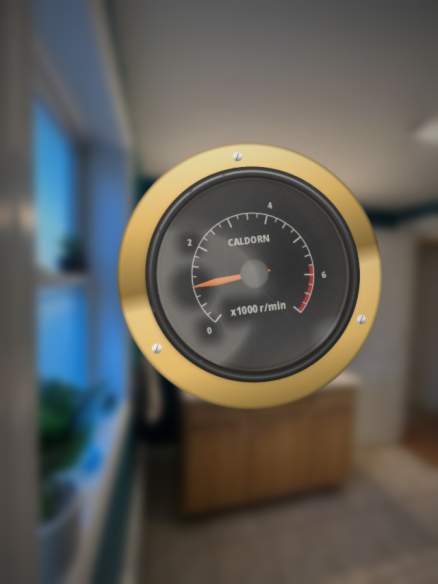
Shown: 1000 rpm
